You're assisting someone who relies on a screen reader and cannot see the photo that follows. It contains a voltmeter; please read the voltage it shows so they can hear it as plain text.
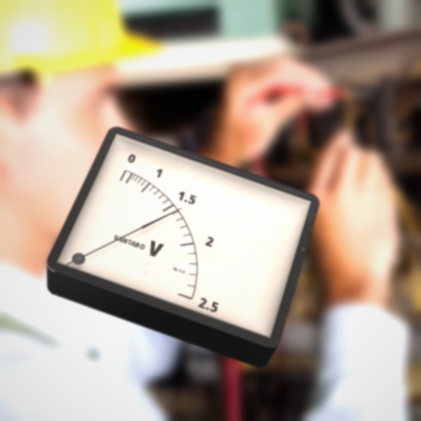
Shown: 1.6 V
